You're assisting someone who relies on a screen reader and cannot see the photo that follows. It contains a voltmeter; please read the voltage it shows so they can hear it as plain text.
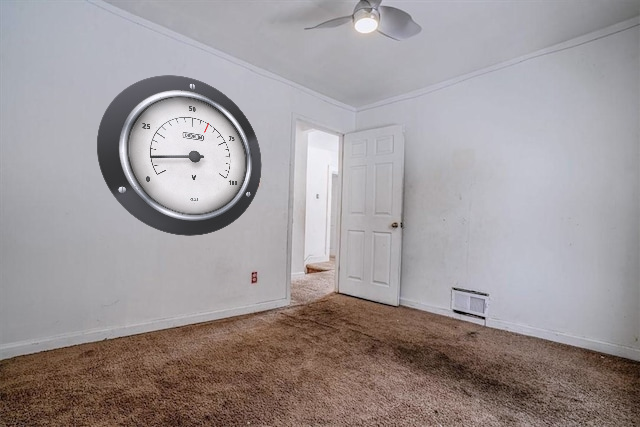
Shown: 10 V
